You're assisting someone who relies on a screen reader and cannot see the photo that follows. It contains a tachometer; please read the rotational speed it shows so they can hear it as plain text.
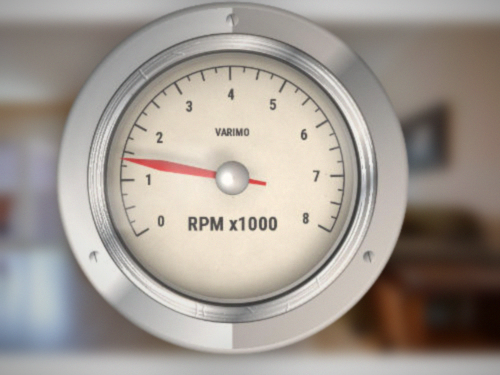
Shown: 1375 rpm
